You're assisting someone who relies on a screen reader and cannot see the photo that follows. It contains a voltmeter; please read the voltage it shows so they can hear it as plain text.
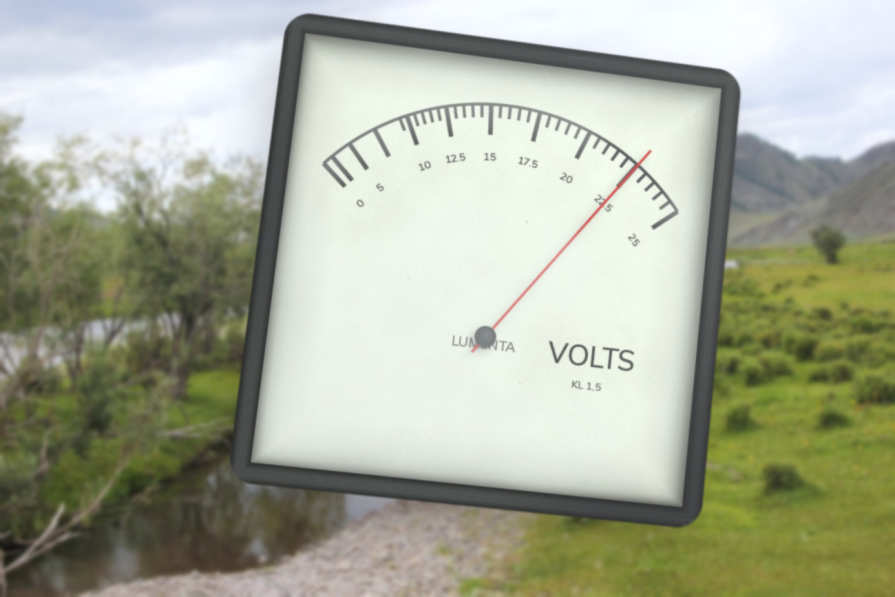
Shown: 22.5 V
